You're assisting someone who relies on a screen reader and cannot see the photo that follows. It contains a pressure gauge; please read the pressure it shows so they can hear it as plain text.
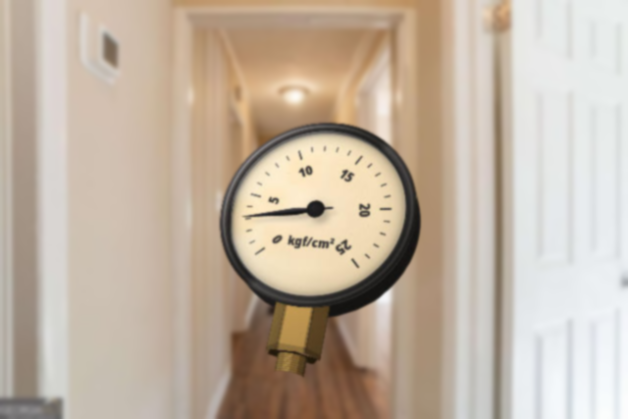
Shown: 3 kg/cm²
